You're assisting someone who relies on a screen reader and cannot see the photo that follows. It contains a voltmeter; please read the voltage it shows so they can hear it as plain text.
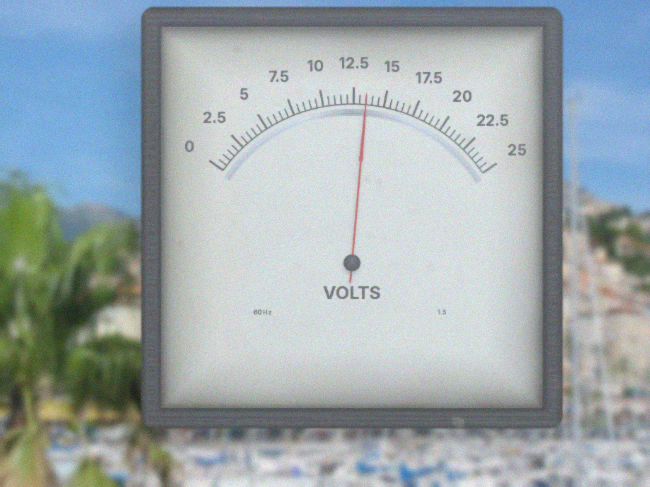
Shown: 13.5 V
